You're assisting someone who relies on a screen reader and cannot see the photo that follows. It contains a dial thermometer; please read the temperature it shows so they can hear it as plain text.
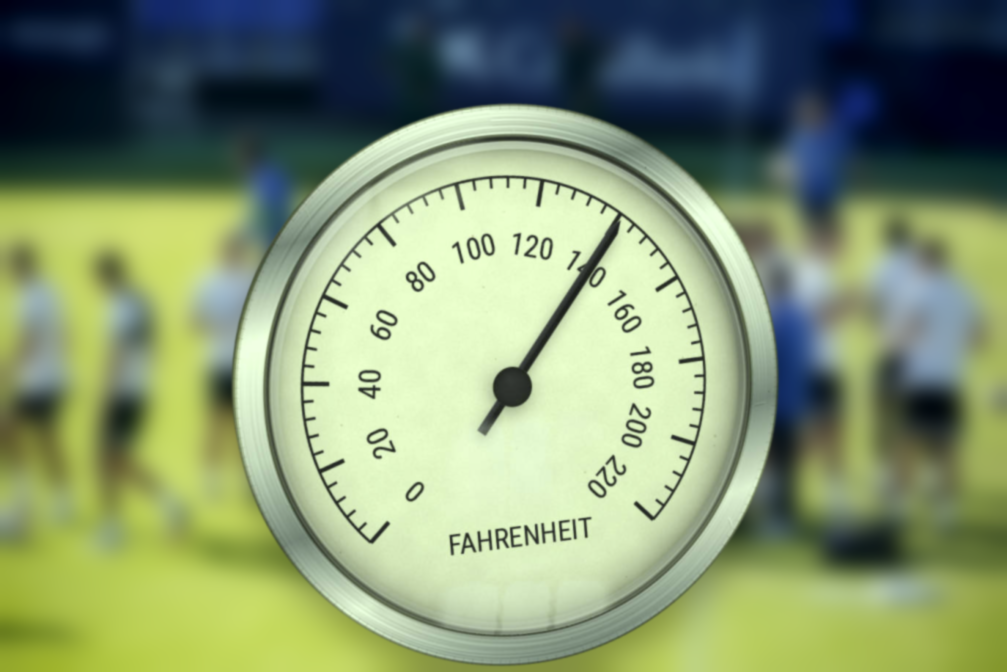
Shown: 140 °F
